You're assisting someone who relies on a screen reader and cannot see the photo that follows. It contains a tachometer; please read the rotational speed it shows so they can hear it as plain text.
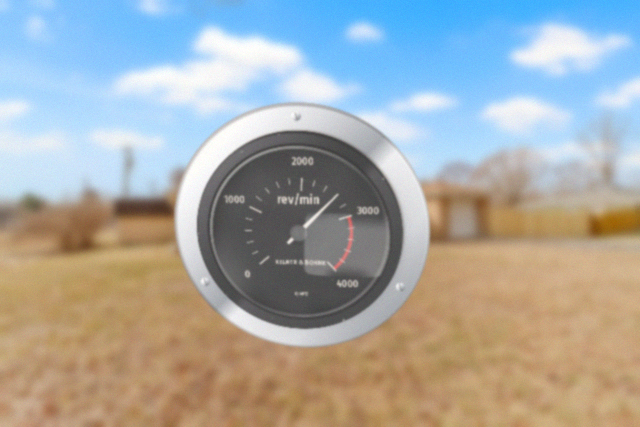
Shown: 2600 rpm
